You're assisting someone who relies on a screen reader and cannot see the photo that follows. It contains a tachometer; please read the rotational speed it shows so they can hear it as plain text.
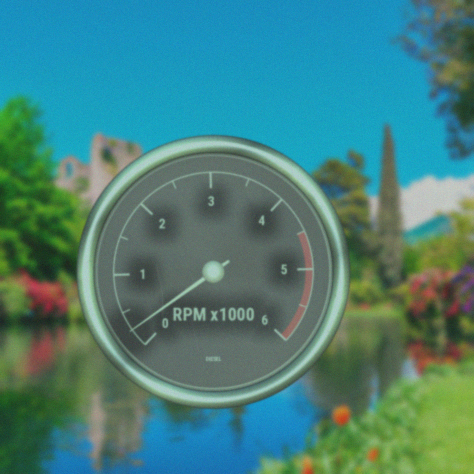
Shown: 250 rpm
